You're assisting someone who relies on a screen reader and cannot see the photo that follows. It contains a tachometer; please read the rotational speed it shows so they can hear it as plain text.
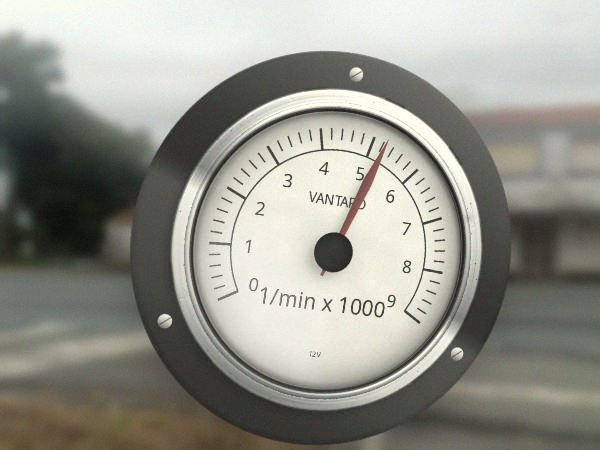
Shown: 5200 rpm
